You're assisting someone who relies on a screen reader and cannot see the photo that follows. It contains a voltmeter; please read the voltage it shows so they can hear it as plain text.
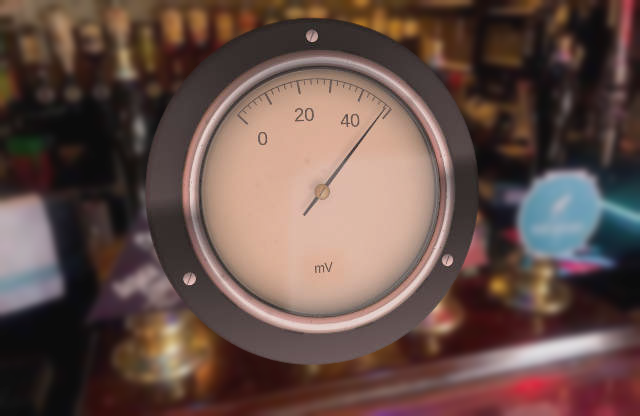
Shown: 48 mV
